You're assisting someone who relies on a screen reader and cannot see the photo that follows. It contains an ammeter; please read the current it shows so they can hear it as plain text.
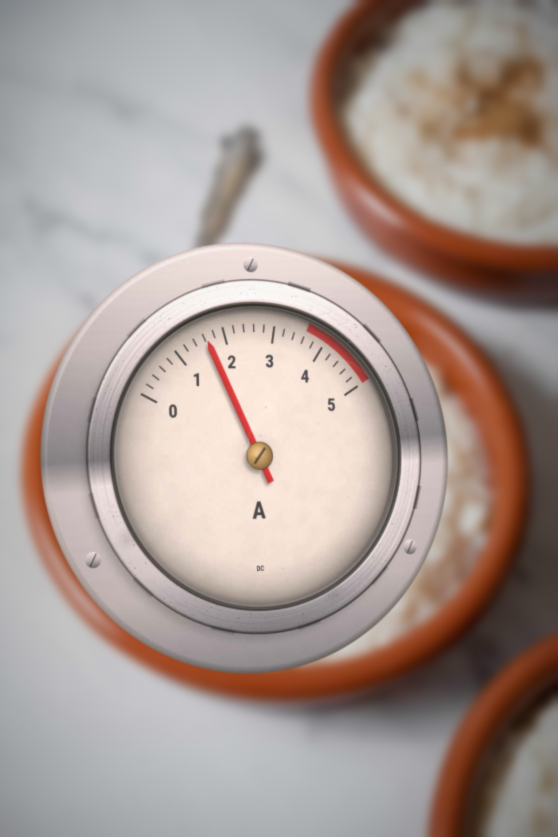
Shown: 1.6 A
